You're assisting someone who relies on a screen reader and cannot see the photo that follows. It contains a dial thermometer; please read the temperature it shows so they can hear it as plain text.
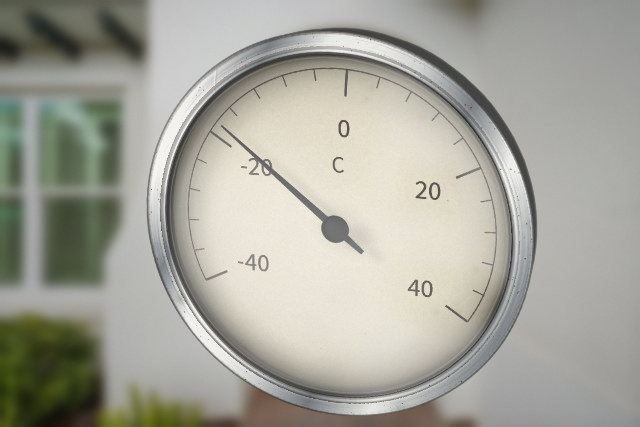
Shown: -18 °C
